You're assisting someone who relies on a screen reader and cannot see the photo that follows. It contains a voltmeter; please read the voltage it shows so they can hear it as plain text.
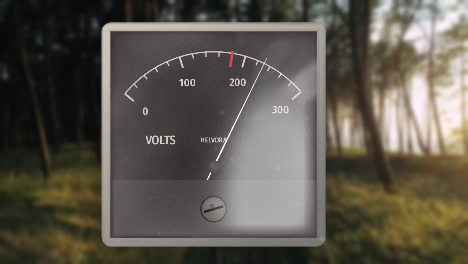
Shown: 230 V
